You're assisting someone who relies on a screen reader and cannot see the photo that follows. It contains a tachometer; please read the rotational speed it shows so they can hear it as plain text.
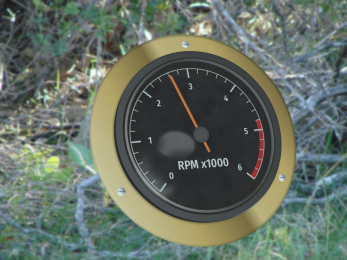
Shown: 2600 rpm
